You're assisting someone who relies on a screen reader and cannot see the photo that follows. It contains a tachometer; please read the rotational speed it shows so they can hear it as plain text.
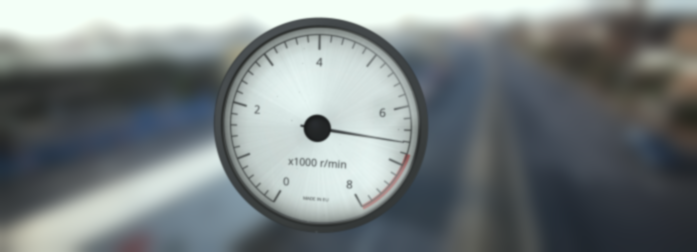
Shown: 6600 rpm
